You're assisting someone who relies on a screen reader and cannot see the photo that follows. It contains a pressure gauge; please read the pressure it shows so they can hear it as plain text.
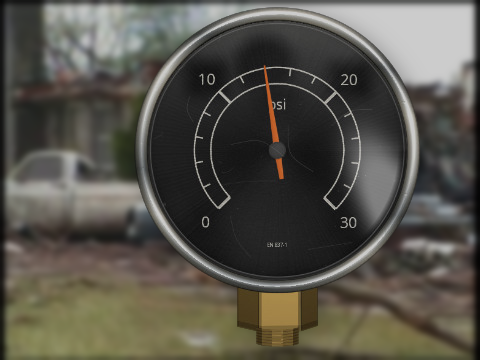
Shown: 14 psi
